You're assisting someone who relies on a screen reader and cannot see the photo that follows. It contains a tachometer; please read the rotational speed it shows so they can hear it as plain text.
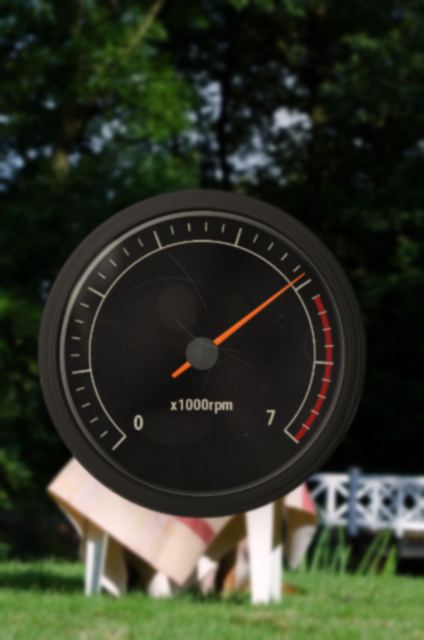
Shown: 4900 rpm
